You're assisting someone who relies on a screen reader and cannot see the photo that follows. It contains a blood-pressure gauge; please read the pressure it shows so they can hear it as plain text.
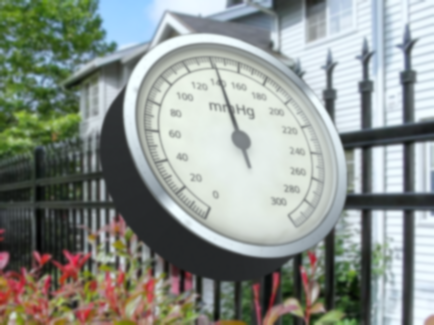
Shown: 140 mmHg
